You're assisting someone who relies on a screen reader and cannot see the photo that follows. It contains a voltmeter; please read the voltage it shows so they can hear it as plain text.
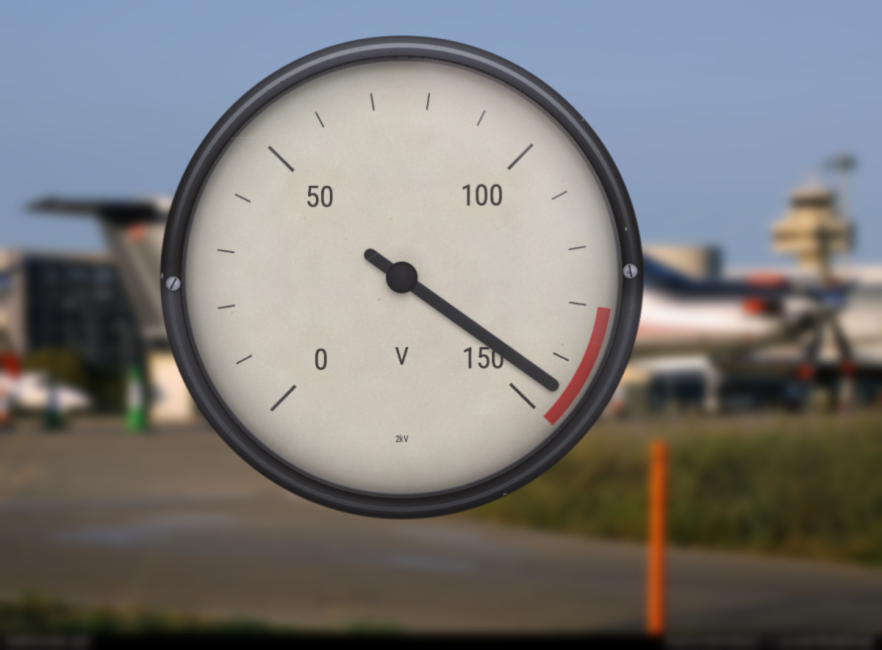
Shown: 145 V
